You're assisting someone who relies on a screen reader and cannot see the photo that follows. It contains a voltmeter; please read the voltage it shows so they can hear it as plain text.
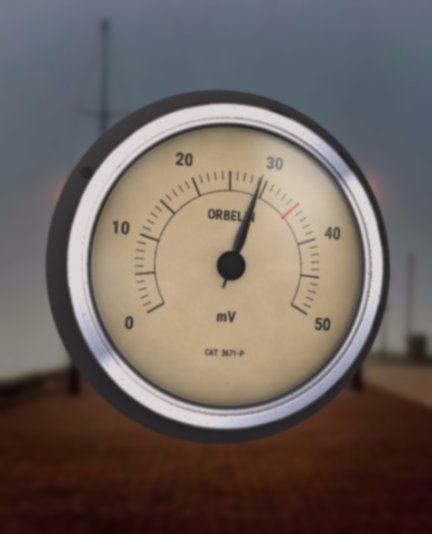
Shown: 29 mV
